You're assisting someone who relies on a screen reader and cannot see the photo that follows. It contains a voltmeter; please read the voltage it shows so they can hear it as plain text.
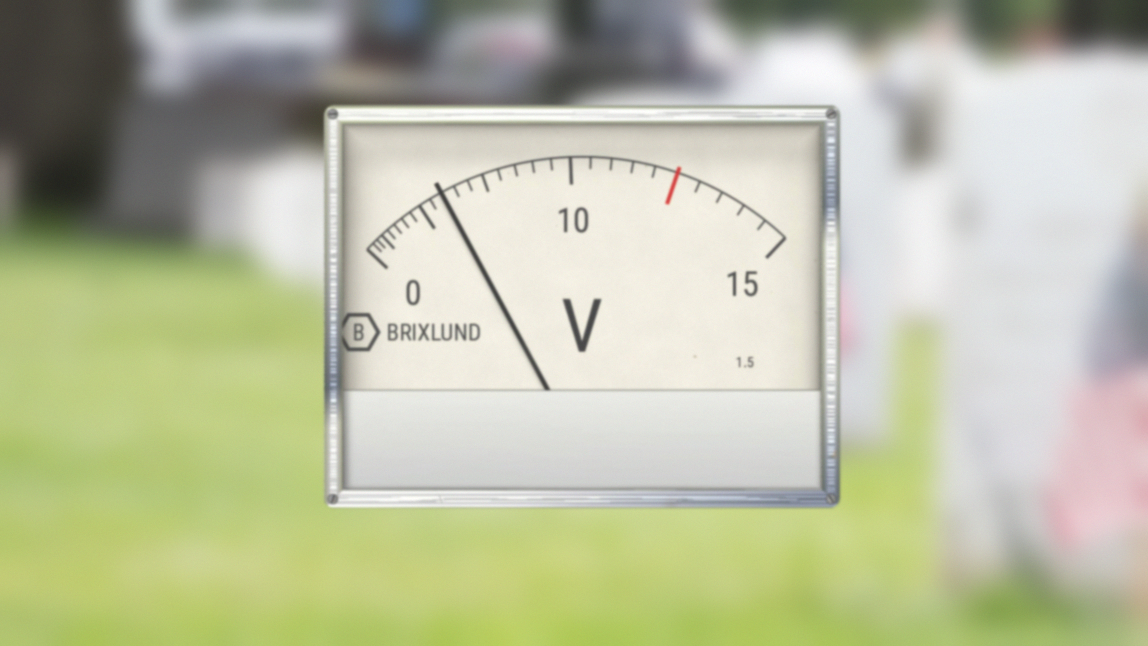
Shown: 6 V
